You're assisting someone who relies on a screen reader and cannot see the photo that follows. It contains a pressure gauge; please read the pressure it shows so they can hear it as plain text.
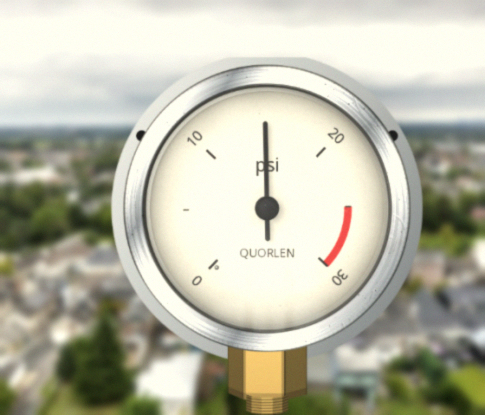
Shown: 15 psi
